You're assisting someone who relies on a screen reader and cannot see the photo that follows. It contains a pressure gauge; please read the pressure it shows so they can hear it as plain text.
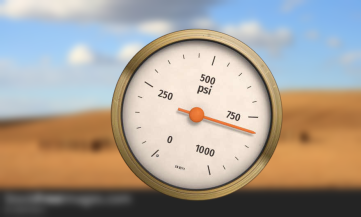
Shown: 800 psi
